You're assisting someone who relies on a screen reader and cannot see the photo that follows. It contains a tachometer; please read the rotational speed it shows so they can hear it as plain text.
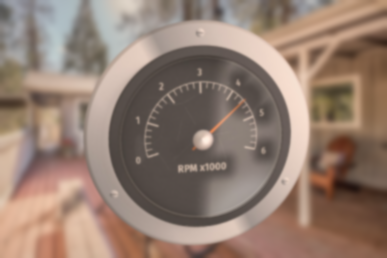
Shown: 4400 rpm
